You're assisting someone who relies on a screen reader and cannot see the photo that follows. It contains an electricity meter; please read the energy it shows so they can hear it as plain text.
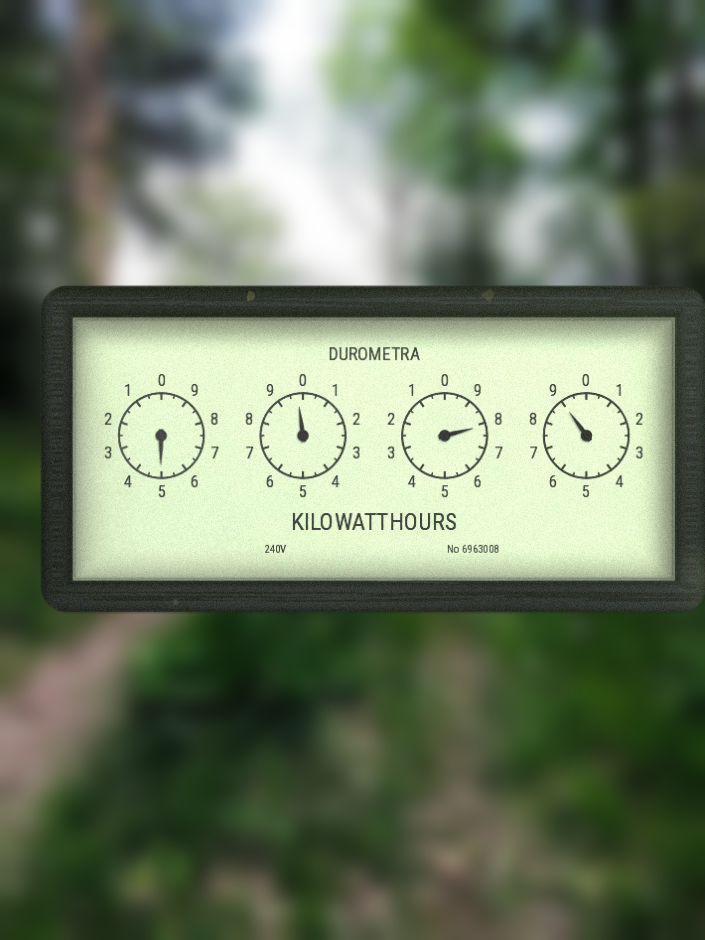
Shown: 4979 kWh
